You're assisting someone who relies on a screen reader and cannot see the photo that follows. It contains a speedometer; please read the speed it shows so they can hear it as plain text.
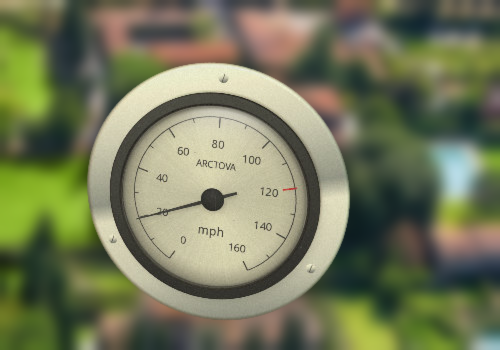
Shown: 20 mph
